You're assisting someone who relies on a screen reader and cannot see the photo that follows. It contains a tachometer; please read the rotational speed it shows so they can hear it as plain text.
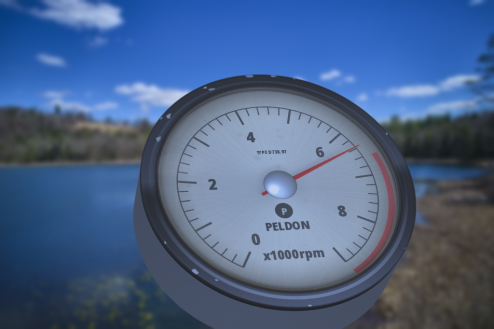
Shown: 6400 rpm
